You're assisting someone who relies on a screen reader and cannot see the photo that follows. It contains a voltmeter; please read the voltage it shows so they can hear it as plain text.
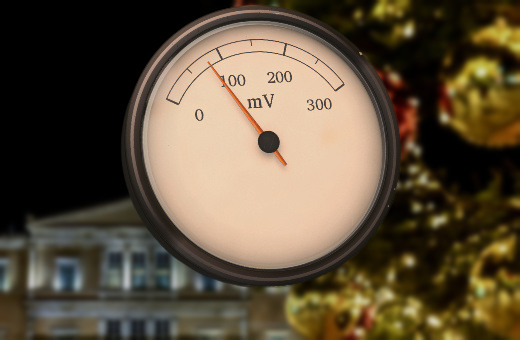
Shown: 75 mV
